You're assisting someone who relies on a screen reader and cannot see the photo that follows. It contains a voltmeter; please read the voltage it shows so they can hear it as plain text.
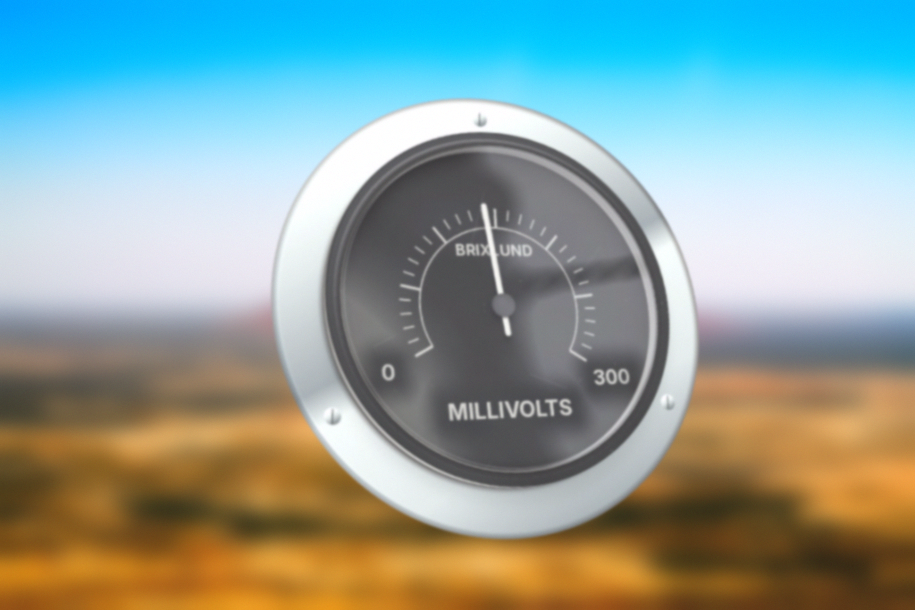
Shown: 140 mV
